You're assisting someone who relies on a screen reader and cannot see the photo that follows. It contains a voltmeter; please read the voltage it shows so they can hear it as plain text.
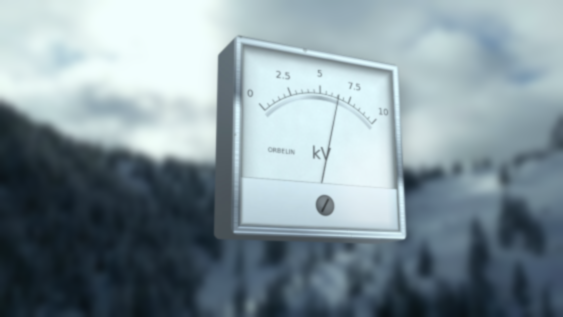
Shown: 6.5 kV
